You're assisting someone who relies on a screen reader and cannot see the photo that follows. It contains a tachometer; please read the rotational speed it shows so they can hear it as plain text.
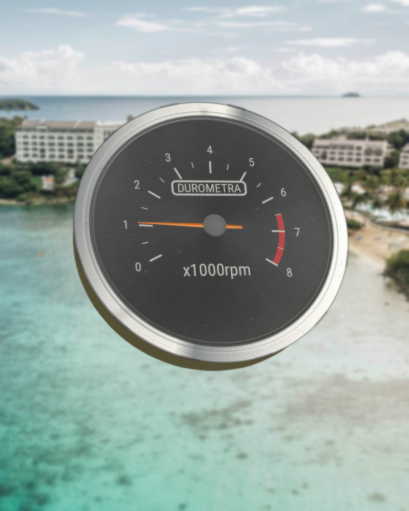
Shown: 1000 rpm
